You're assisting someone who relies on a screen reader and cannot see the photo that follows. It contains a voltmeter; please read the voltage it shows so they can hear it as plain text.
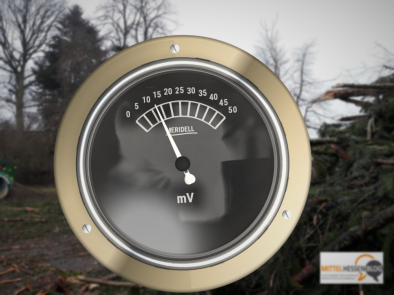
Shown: 12.5 mV
